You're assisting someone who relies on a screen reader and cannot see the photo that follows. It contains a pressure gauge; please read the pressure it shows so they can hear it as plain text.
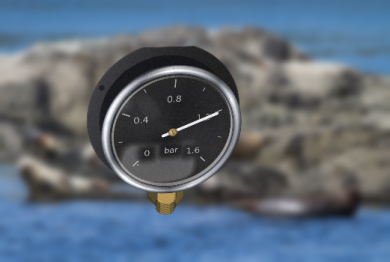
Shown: 1.2 bar
